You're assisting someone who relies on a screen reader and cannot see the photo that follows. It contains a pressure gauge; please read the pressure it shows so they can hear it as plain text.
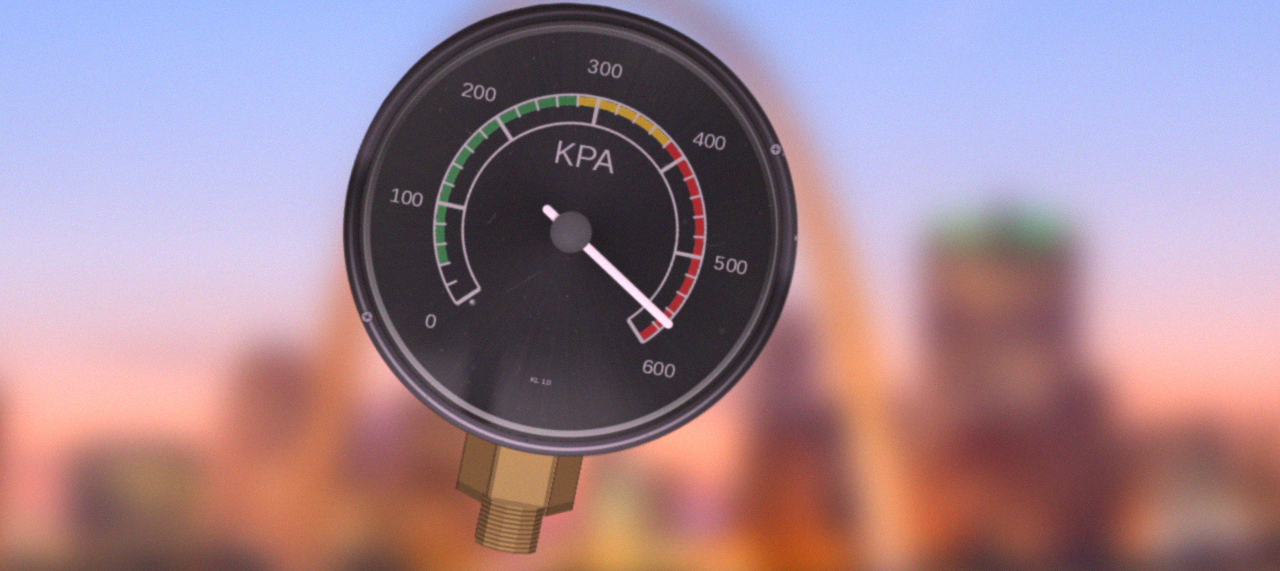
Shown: 570 kPa
